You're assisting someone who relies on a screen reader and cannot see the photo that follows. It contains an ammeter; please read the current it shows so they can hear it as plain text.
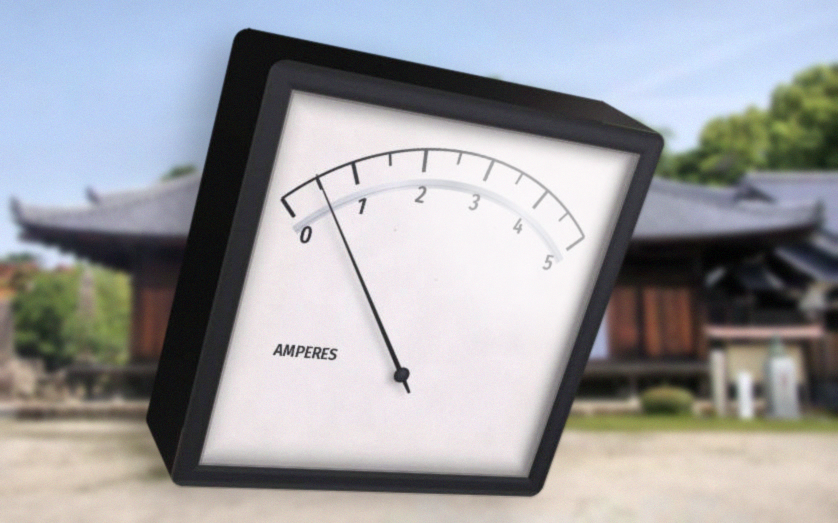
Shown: 0.5 A
